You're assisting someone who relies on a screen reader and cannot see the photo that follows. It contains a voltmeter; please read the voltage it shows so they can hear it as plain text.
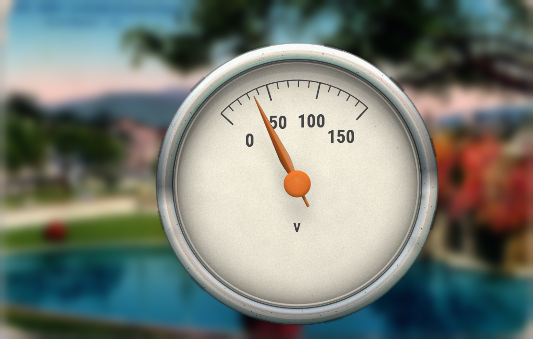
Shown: 35 V
